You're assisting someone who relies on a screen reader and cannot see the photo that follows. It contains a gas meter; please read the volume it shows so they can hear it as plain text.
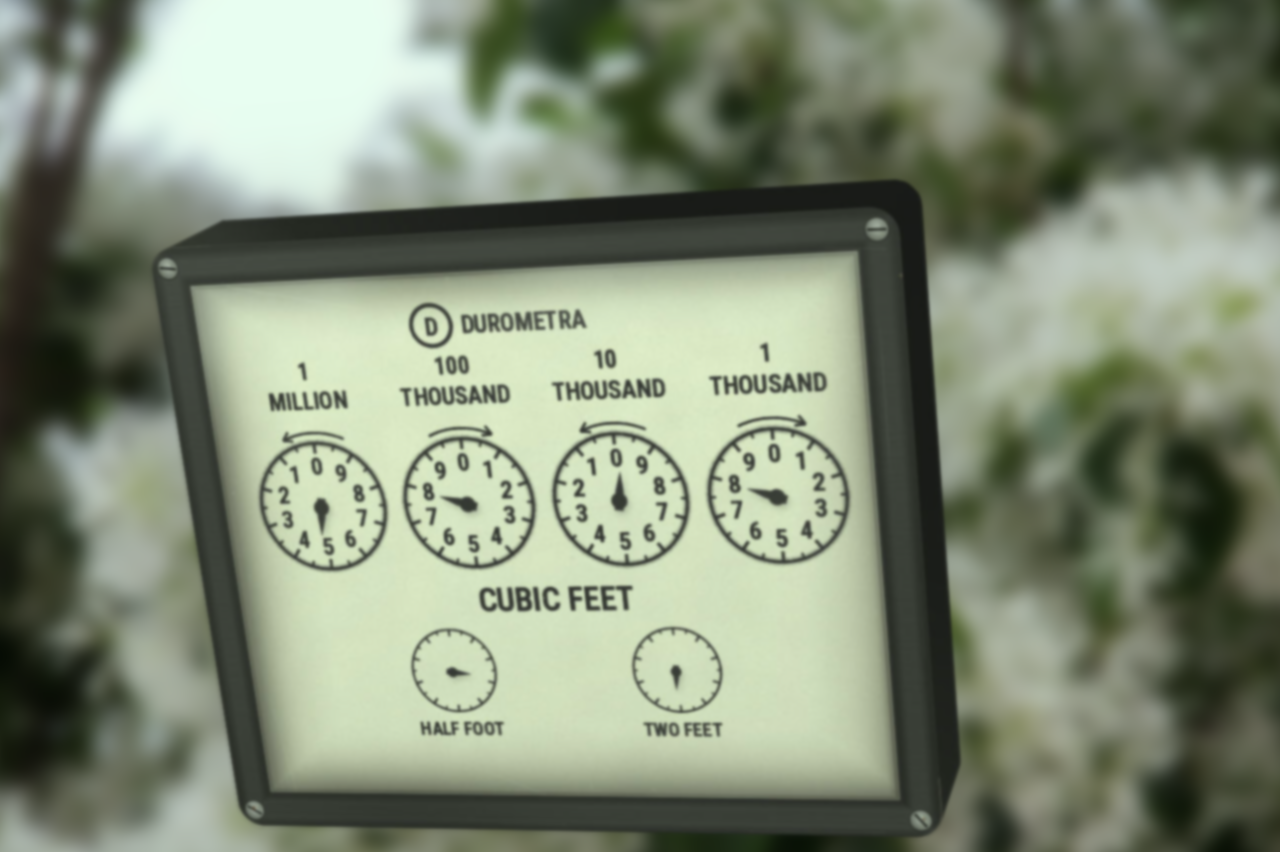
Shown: 479800 ft³
